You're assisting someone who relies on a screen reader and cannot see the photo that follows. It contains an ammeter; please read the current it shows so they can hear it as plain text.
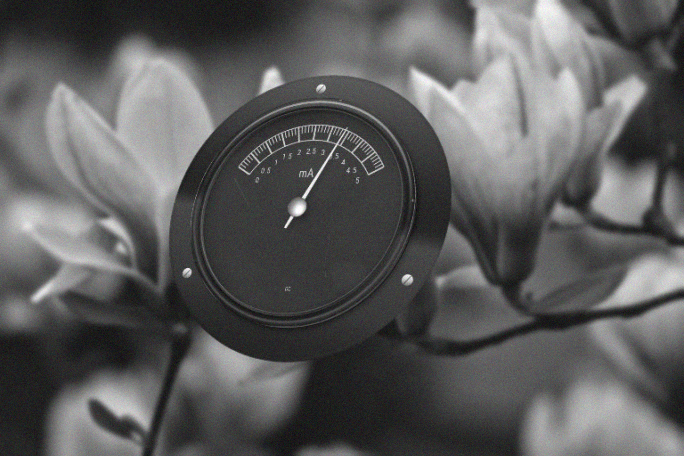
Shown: 3.5 mA
